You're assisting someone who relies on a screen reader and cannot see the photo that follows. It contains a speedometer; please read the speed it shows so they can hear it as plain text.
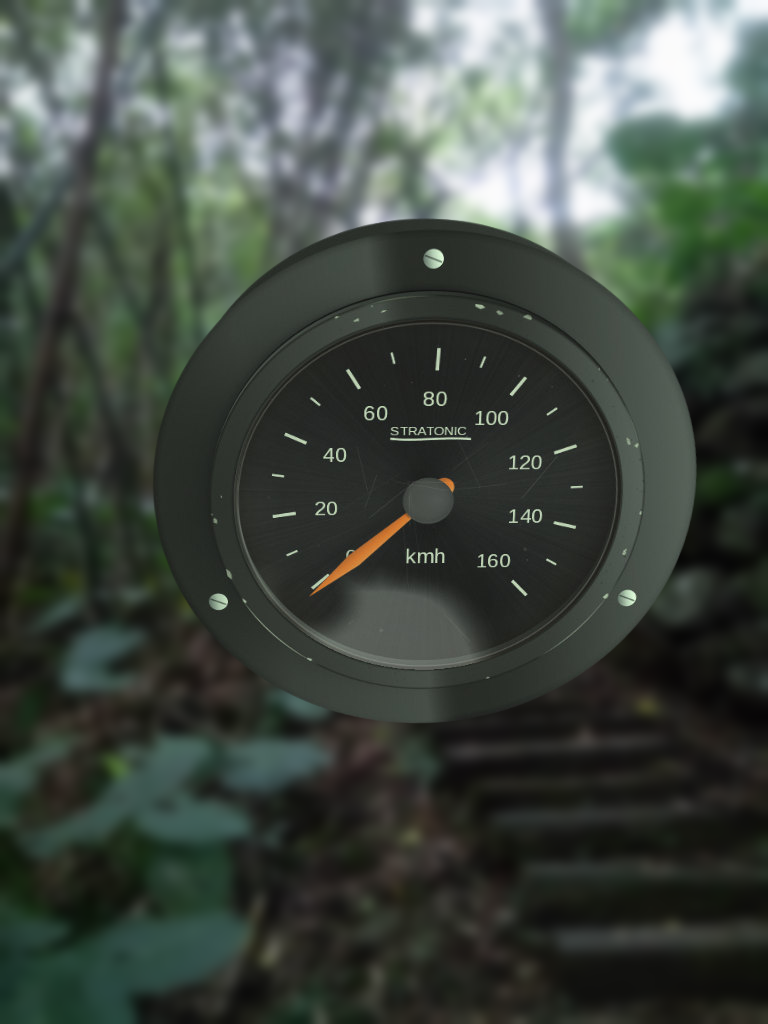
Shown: 0 km/h
